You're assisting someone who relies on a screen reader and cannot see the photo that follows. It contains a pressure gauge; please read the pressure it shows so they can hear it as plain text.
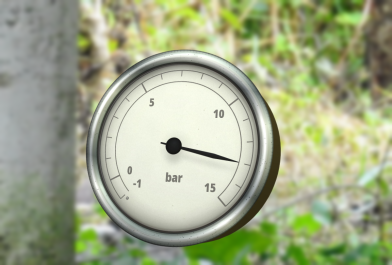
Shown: 13 bar
